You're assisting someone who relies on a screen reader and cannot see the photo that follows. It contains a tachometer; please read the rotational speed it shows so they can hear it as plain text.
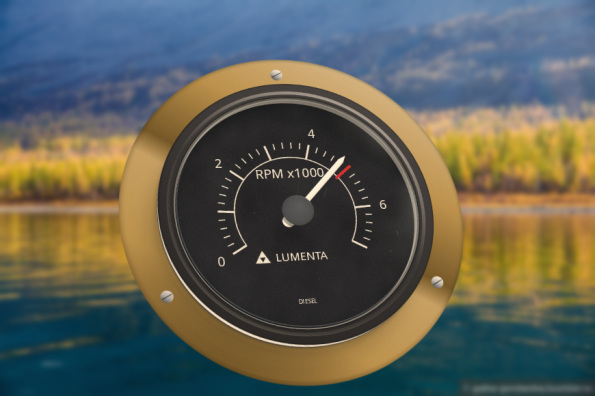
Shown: 4800 rpm
